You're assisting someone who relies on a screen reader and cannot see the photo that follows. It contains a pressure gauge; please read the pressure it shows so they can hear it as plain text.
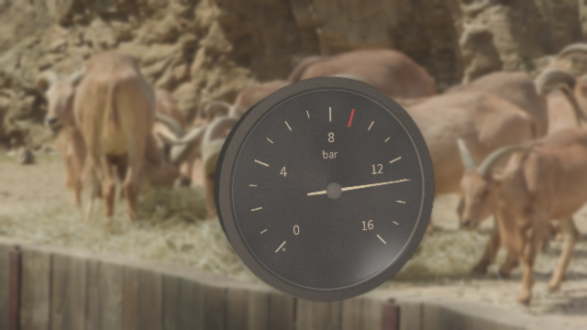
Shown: 13 bar
